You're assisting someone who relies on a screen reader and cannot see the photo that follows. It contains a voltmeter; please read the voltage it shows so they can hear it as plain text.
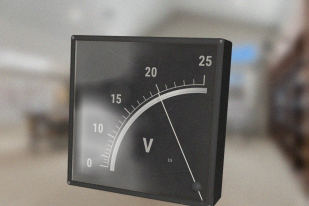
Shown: 20 V
